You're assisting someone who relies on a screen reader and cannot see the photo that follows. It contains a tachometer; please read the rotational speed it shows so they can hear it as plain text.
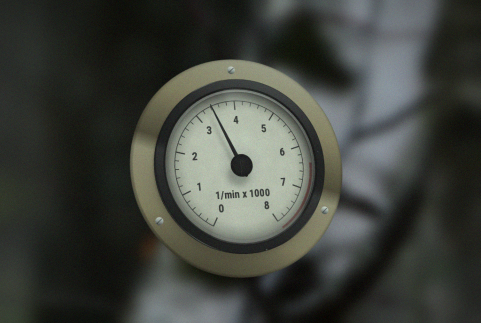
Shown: 3400 rpm
